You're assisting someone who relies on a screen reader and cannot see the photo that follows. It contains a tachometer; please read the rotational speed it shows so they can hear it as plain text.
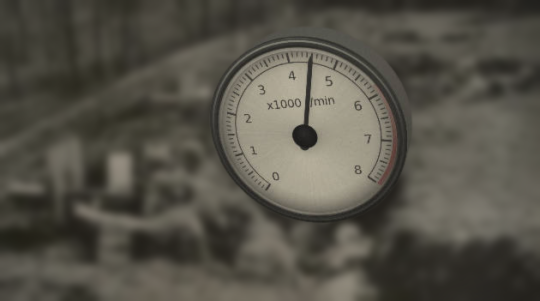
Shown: 4500 rpm
